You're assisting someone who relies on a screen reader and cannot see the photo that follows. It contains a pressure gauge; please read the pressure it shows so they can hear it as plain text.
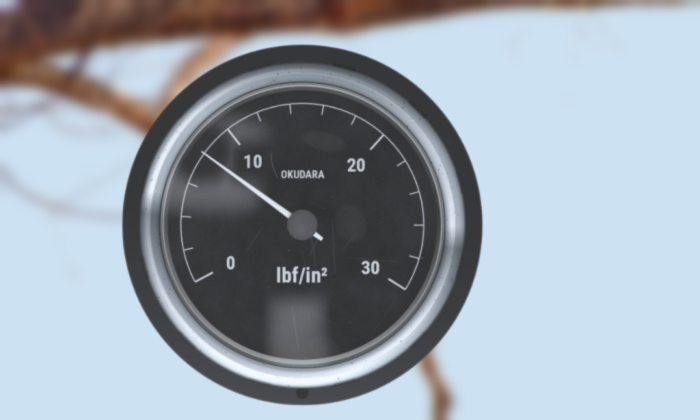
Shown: 8 psi
